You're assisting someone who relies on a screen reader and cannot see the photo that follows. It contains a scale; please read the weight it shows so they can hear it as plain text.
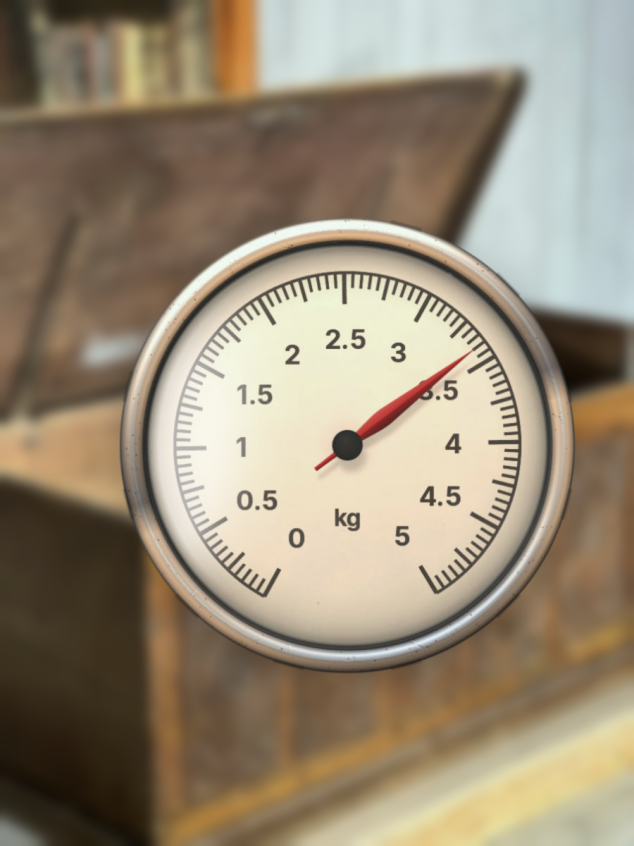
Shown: 3.4 kg
